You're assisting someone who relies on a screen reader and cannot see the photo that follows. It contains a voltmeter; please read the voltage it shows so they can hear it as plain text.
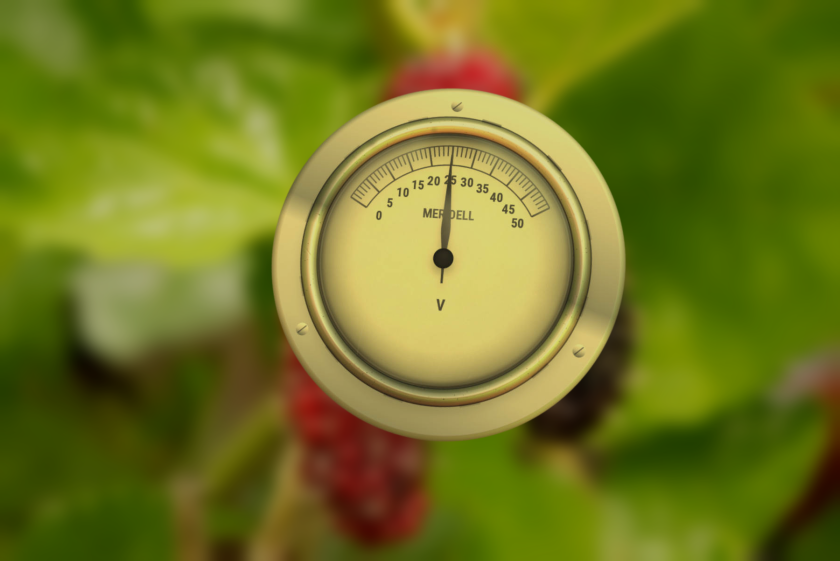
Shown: 25 V
